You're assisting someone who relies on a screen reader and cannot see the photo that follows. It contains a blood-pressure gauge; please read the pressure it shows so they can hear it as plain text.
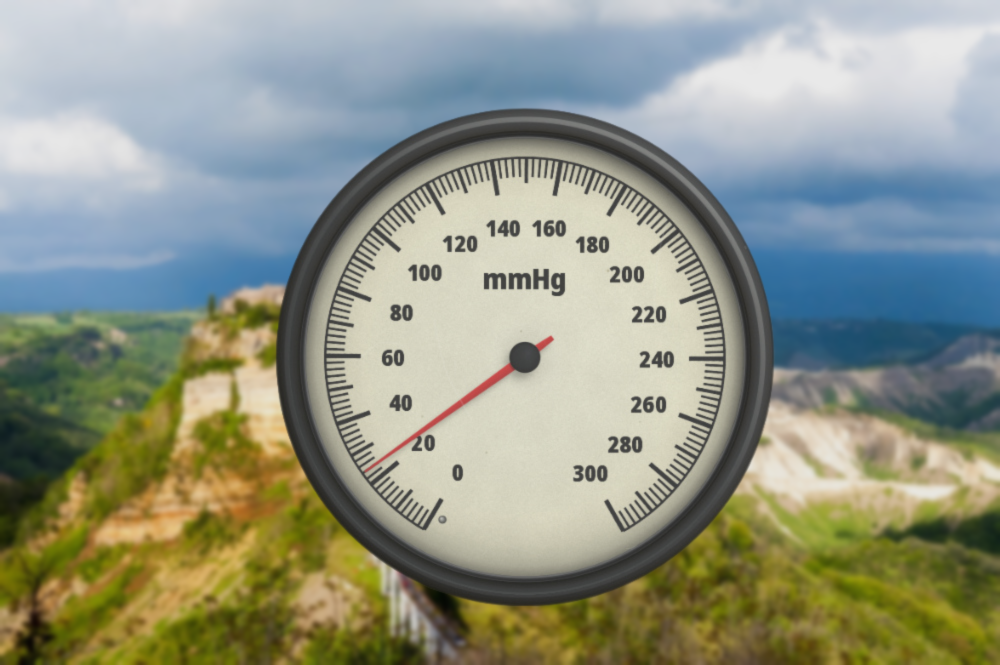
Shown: 24 mmHg
